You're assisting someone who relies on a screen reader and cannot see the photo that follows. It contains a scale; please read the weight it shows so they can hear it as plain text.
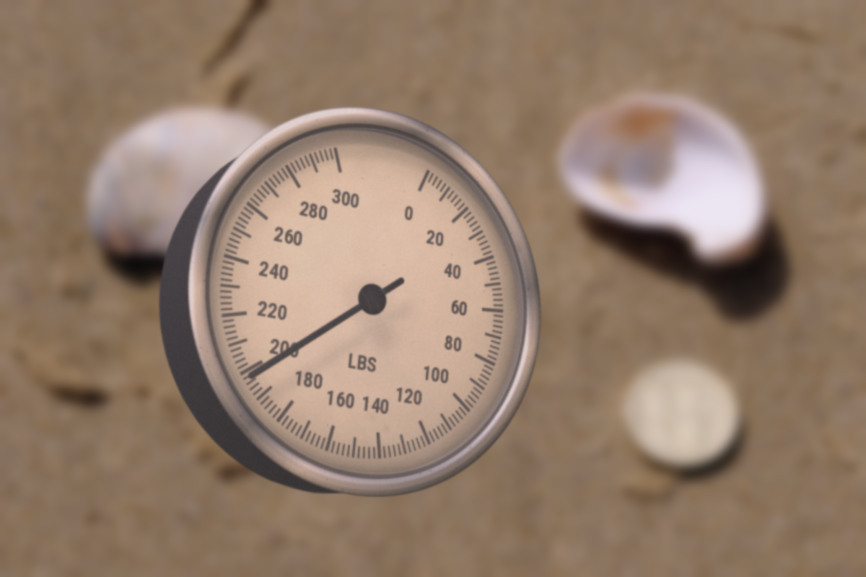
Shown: 198 lb
